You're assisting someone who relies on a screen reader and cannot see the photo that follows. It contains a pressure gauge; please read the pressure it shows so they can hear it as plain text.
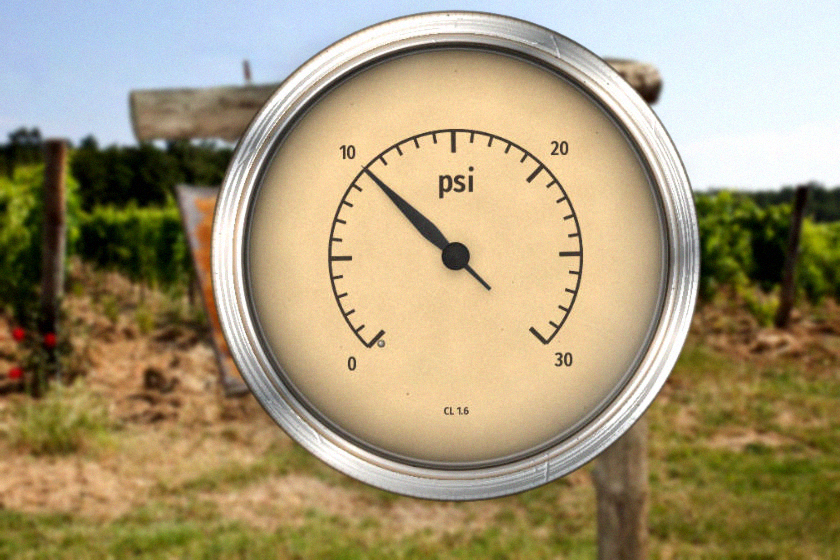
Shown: 10 psi
